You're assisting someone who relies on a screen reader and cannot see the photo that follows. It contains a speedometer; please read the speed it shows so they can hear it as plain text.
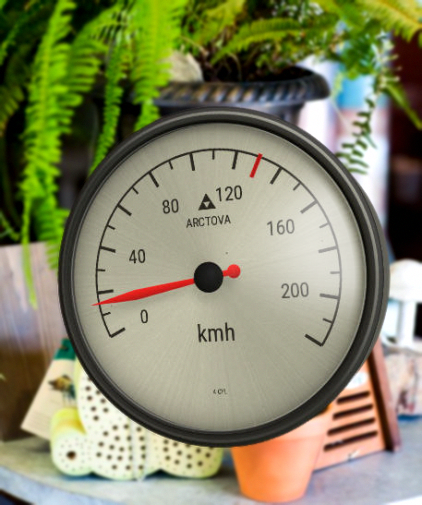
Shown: 15 km/h
